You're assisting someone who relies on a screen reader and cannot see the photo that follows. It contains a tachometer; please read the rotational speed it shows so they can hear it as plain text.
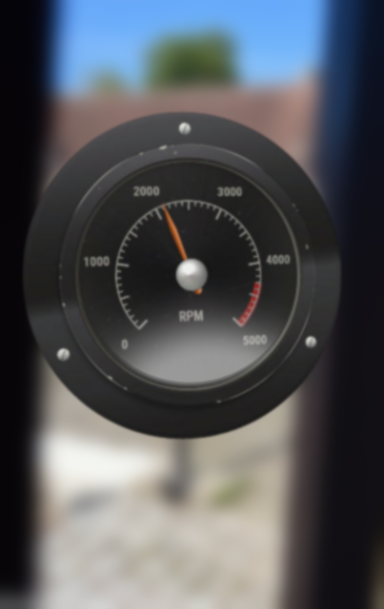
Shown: 2100 rpm
